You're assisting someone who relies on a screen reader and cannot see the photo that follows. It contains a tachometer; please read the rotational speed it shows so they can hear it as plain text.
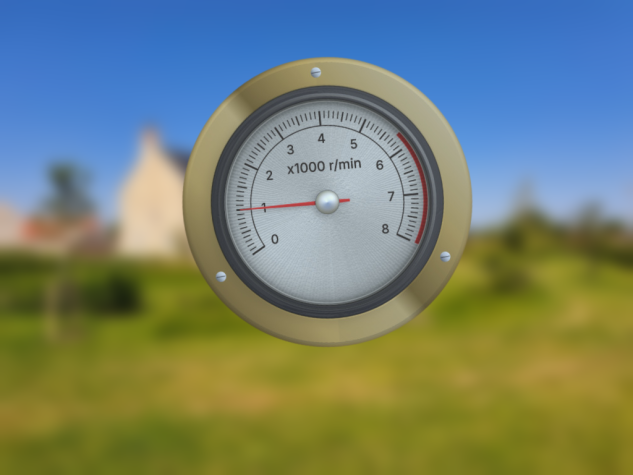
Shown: 1000 rpm
